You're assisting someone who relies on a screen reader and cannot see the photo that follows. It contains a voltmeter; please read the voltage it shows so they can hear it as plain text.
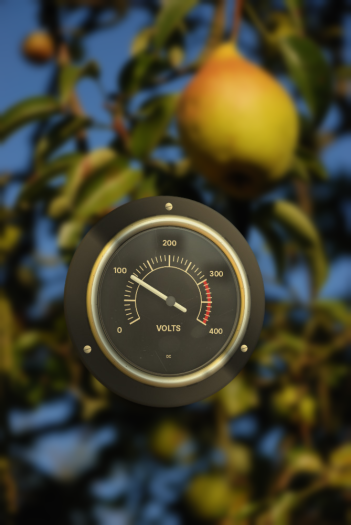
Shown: 100 V
